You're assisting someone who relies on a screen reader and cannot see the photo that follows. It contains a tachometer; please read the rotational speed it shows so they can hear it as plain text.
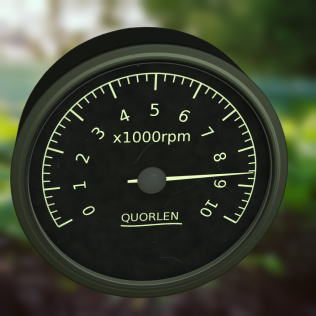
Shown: 8600 rpm
